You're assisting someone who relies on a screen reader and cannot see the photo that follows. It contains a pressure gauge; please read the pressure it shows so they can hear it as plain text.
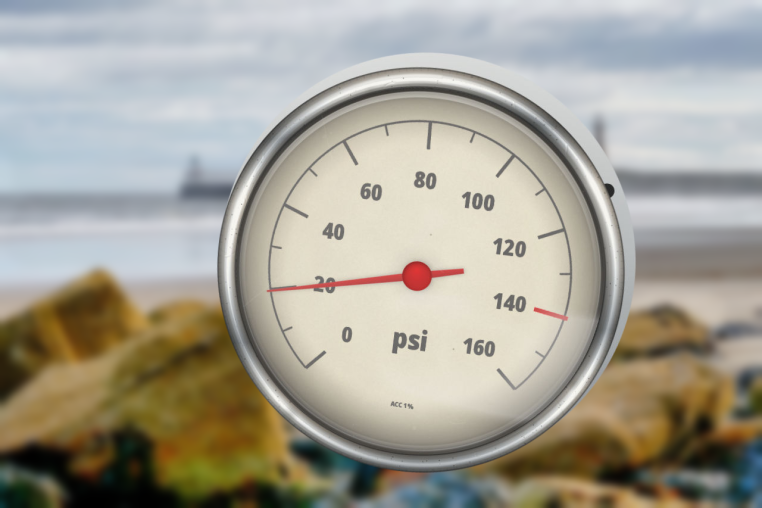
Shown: 20 psi
